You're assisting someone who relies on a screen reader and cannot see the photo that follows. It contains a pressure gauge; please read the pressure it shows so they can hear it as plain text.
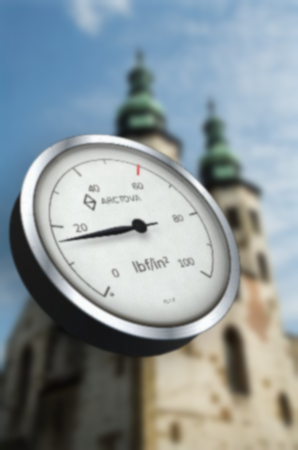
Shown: 15 psi
